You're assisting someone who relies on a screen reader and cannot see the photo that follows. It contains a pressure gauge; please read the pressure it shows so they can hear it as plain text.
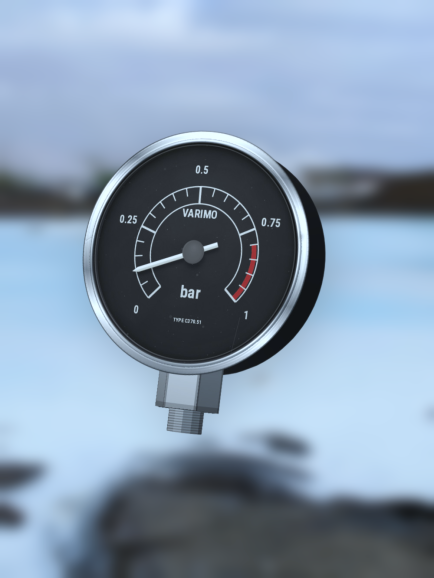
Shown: 0.1 bar
